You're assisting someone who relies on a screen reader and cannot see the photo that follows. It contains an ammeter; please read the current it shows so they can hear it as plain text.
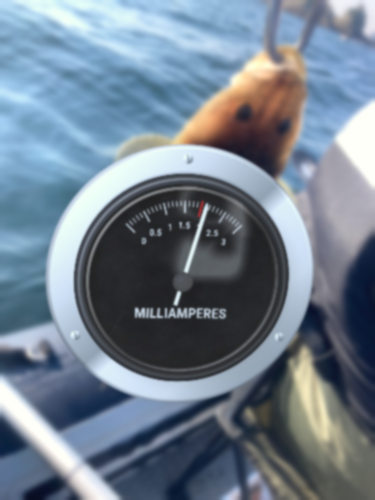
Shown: 2 mA
